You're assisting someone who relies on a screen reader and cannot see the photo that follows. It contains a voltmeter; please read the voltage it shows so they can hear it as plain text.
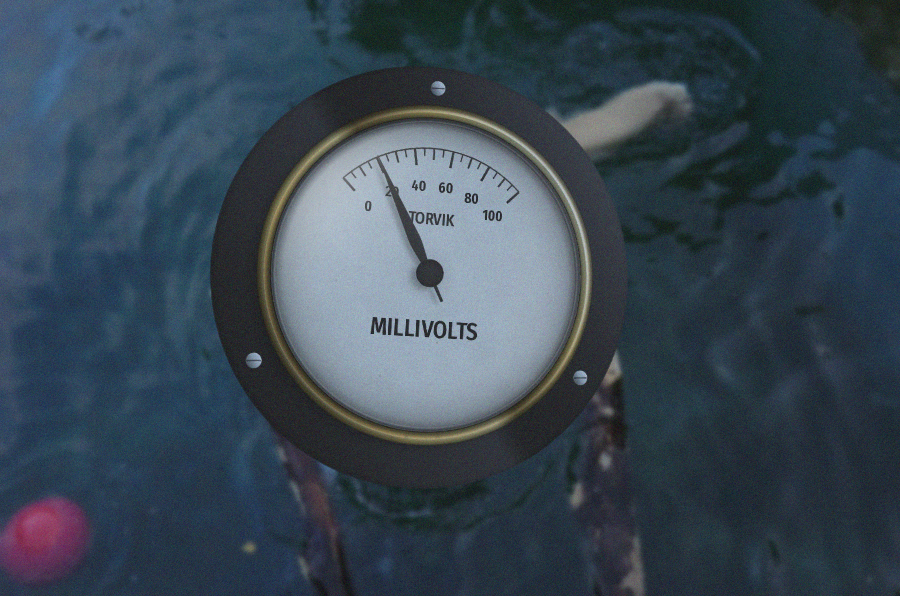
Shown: 20 mV
